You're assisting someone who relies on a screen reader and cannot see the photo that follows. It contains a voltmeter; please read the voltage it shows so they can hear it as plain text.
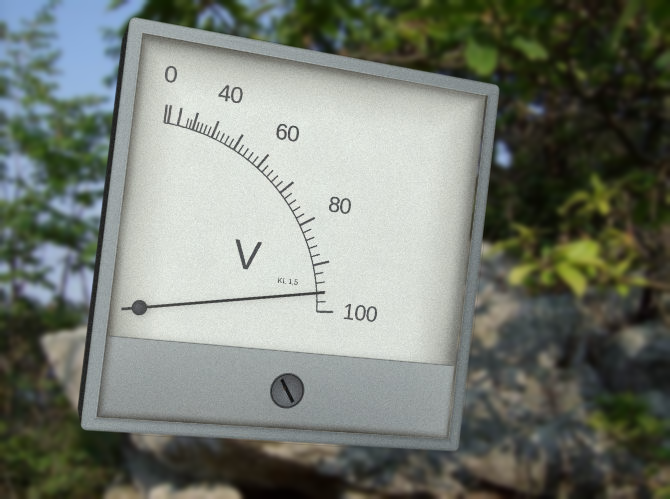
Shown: 96 V
